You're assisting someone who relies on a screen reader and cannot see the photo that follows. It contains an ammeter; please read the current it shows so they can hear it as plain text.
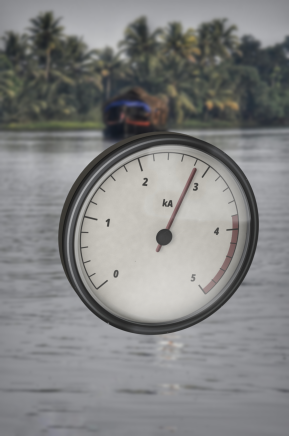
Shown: 2.8 kA
